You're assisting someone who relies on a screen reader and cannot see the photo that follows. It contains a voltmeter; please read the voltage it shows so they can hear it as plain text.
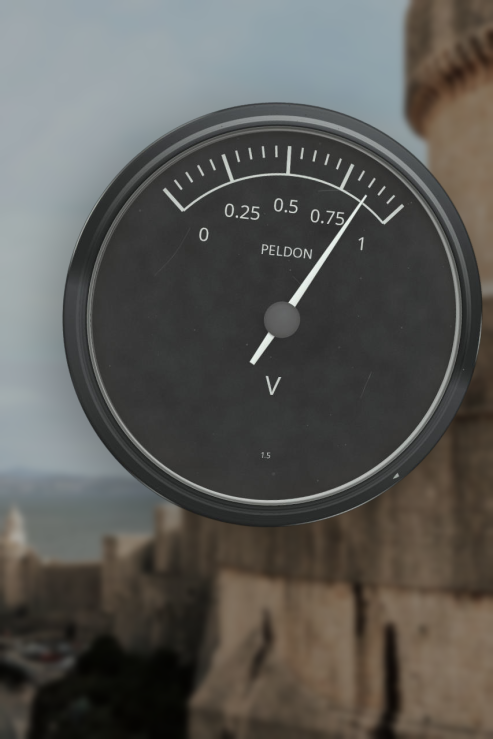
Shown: 0.85 V
